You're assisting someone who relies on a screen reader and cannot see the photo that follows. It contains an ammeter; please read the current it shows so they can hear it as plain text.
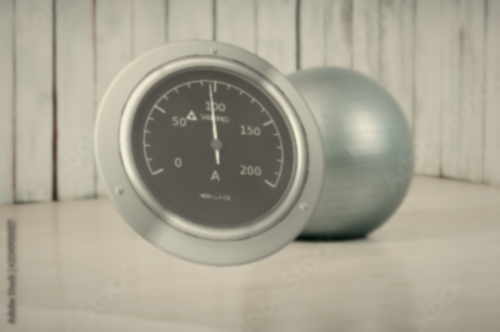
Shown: 95 A
